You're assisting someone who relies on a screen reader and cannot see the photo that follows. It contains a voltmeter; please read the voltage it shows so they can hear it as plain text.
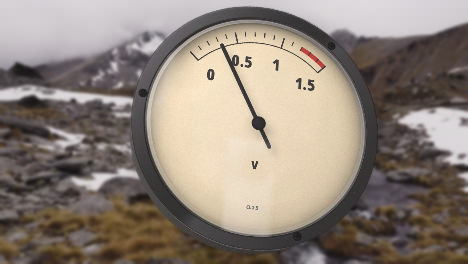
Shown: 0.3 V
